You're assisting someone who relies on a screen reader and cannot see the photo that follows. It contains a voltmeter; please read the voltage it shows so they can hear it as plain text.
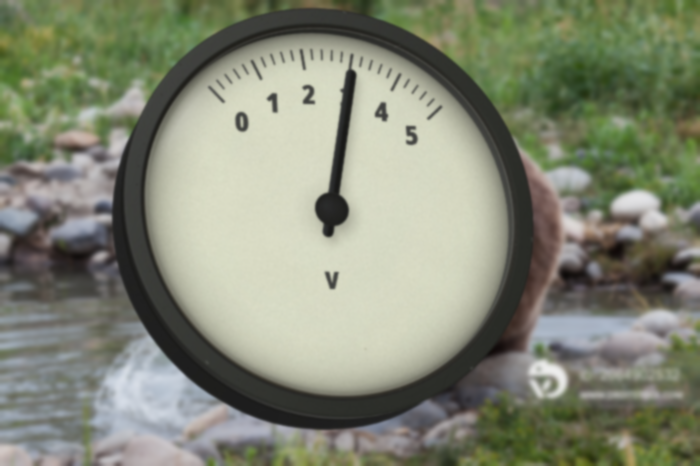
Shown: 3 V
